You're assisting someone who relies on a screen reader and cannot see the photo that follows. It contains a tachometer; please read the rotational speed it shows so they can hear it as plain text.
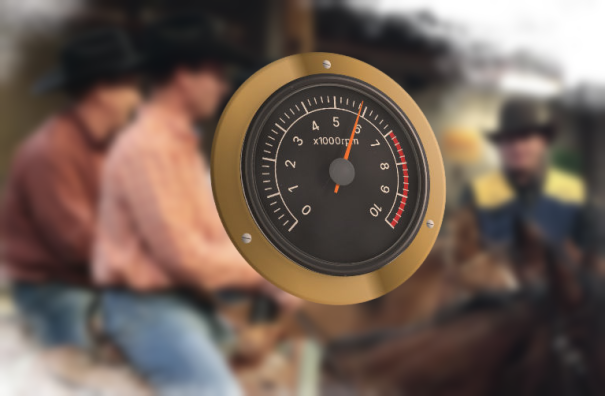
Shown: 5800 rpm
